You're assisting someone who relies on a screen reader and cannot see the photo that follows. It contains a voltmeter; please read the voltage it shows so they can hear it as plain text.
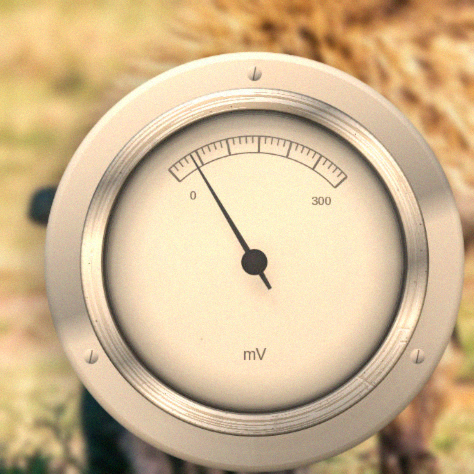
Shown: 40 mV
